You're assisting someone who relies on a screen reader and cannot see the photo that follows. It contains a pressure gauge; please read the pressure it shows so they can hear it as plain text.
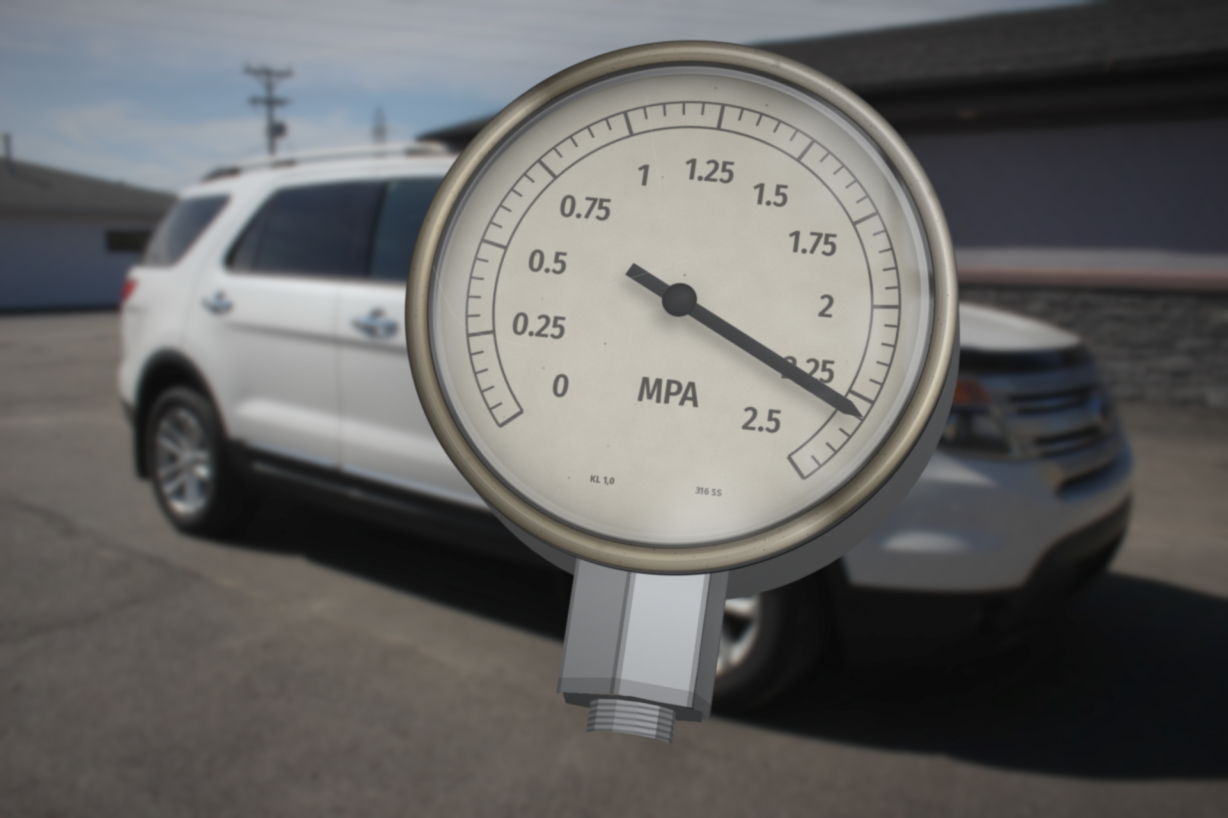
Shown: 2.3 MPa
